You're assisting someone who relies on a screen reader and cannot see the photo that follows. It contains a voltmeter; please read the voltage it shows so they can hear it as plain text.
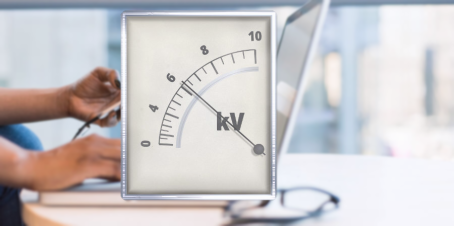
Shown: 6.25 kV
